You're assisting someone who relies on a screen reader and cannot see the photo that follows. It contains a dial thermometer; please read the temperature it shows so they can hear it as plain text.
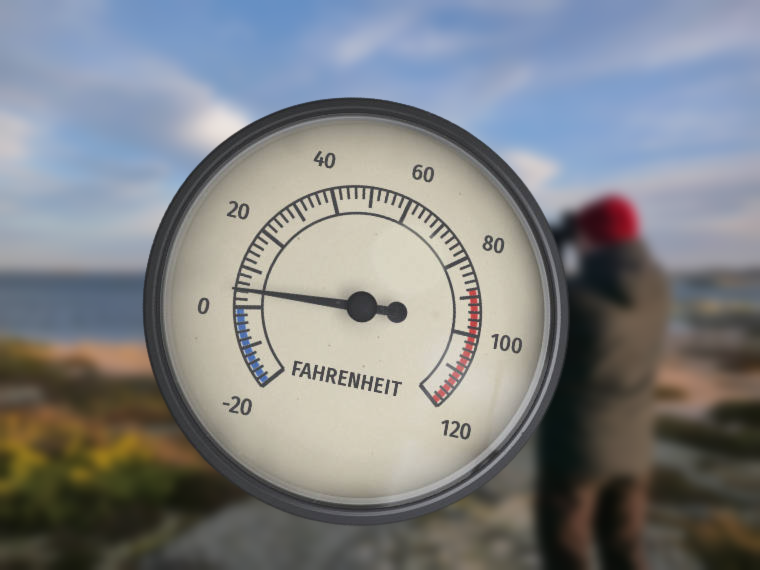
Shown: 4 °F
